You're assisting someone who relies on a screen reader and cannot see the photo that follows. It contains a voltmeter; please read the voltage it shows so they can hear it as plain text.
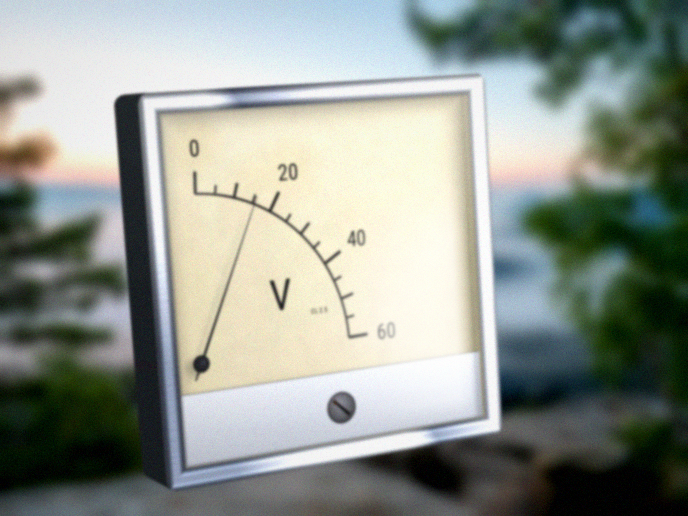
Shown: 15 V
